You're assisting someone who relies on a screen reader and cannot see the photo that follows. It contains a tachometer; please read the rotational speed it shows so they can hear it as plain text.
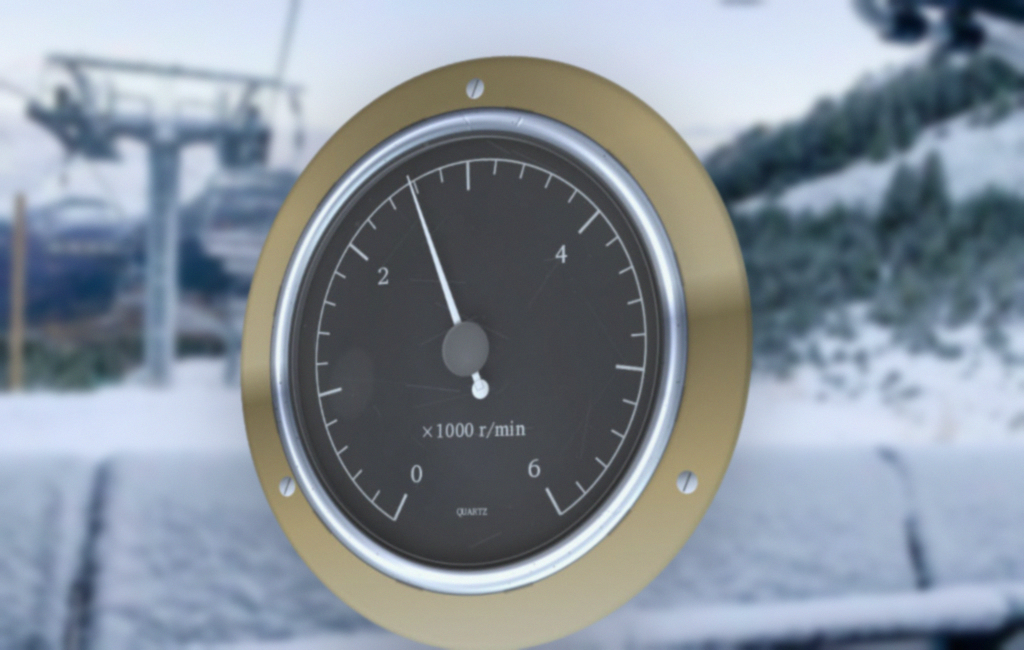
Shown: 2600 rpm
